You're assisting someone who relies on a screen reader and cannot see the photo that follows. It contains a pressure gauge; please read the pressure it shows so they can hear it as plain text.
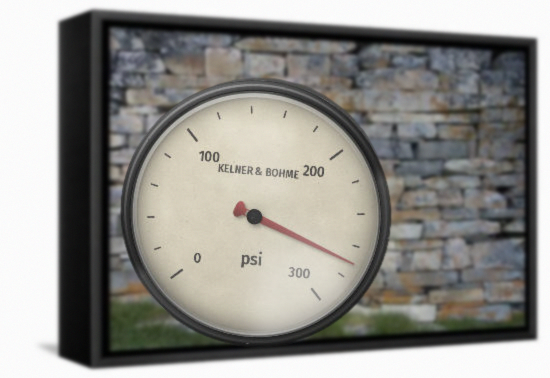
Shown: 270 psi
